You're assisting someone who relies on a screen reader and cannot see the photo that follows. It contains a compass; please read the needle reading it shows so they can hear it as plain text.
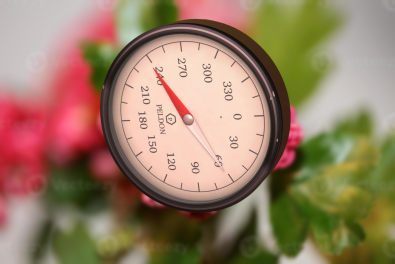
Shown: 240 °
